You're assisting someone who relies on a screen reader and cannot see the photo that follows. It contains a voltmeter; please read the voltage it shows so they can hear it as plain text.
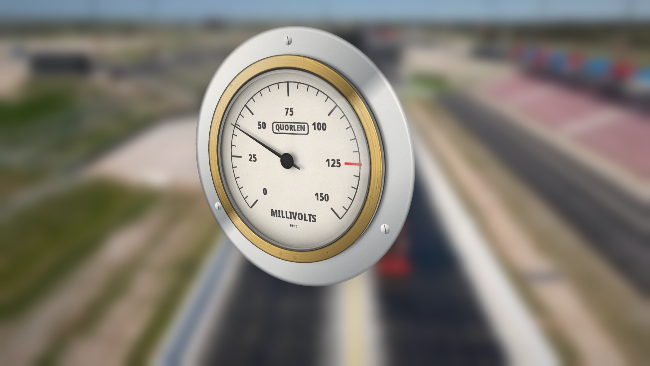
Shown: 40 mV
